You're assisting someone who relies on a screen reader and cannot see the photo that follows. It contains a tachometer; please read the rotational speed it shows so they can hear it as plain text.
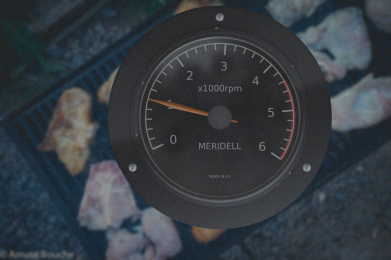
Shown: 1000 rpm
